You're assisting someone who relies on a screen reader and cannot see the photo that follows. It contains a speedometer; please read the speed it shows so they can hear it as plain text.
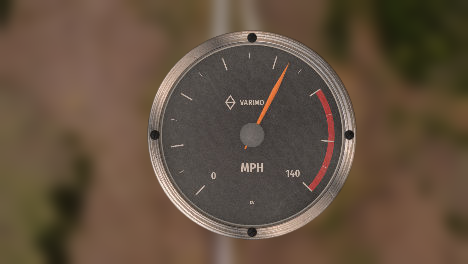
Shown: 85 mph
